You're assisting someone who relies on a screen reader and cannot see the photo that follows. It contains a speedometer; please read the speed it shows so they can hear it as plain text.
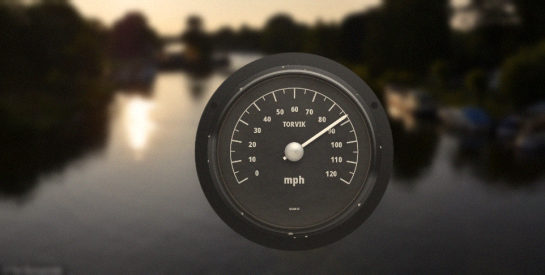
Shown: 87.5 mph
